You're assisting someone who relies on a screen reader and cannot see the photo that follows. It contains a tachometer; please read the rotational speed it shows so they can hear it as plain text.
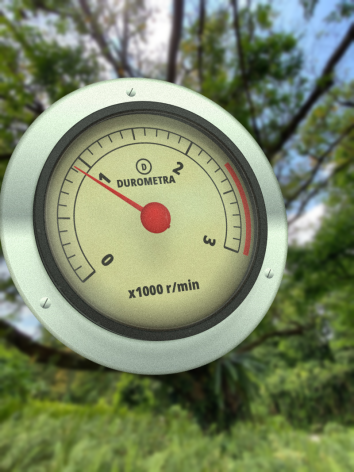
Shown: 900 rpm
